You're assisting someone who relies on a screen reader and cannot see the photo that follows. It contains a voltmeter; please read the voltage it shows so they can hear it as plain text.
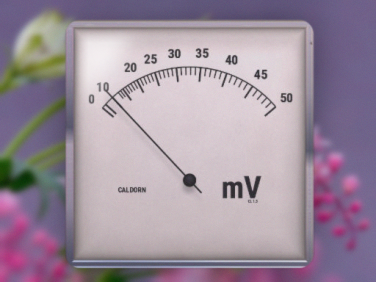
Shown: 10 mV
